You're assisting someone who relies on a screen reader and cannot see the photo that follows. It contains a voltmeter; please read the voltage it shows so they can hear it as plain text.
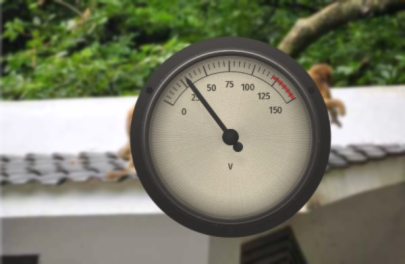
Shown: 30 V
